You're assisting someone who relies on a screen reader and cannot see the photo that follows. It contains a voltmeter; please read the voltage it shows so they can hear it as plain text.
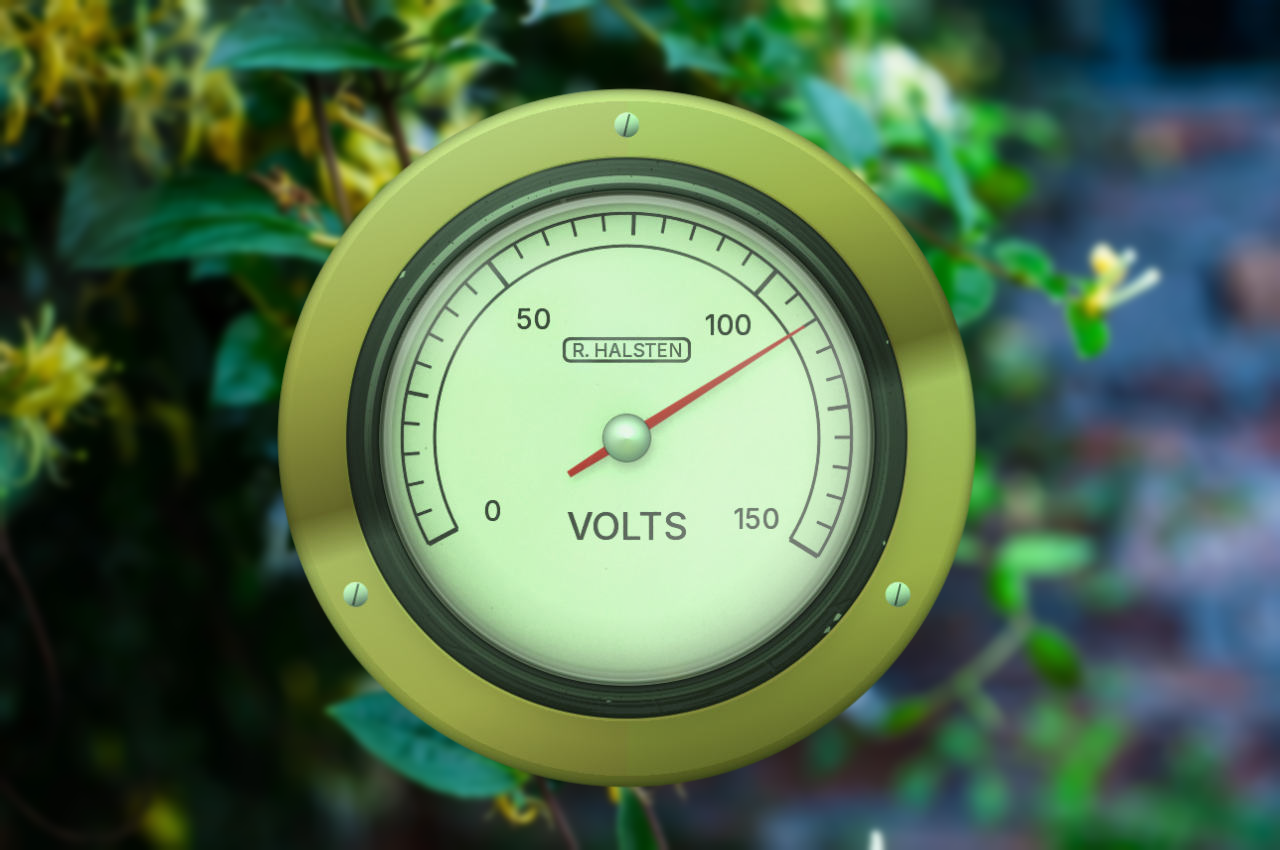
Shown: 110 V
